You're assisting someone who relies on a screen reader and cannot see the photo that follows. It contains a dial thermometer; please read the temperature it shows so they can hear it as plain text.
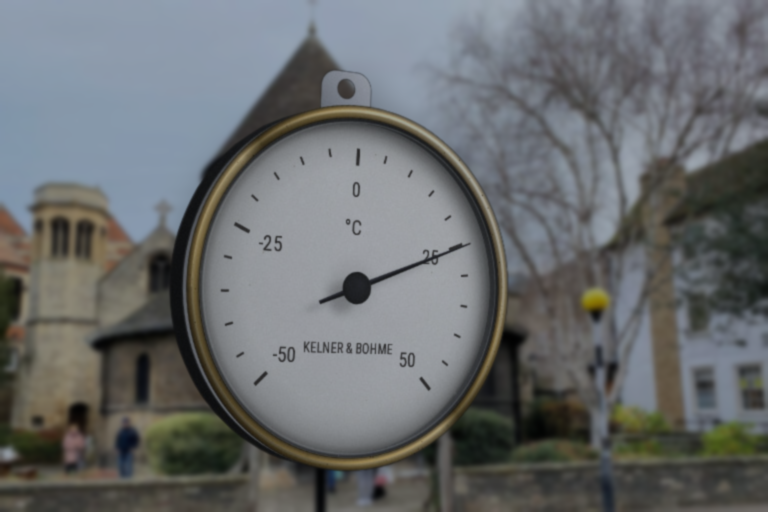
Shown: 25 °C
